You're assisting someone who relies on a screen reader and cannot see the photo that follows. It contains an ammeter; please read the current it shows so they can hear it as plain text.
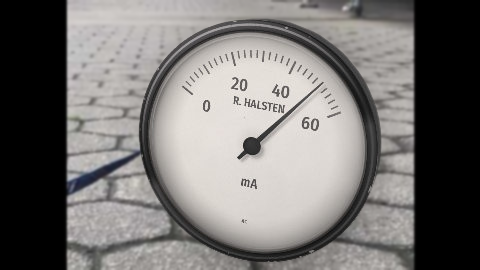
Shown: 50 mA
